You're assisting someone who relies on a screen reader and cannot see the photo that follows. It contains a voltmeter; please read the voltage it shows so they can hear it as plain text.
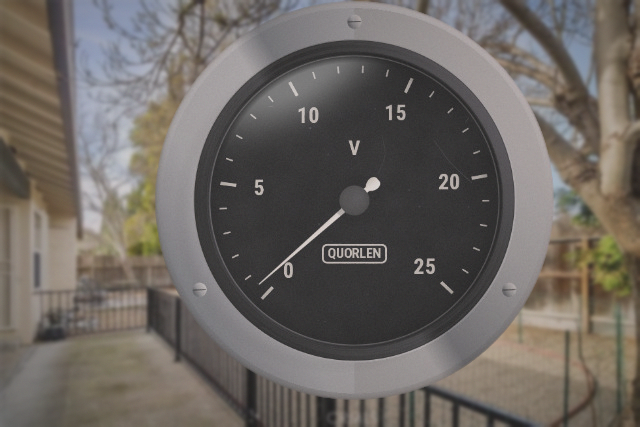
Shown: 0.5 V
